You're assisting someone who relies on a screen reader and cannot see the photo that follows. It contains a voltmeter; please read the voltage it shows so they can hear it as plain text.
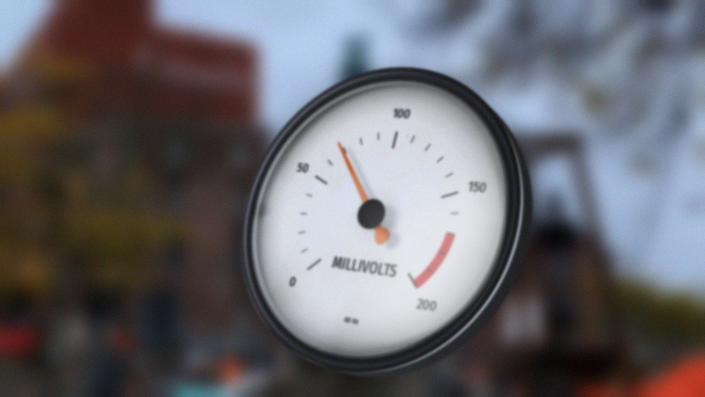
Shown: 70 mV
